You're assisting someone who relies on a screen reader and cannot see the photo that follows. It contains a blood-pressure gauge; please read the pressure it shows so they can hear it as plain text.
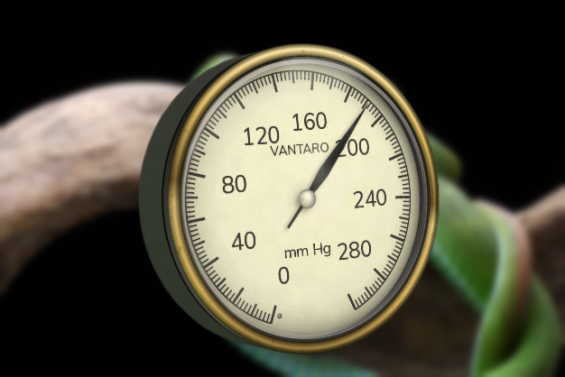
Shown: 190 mmHg
